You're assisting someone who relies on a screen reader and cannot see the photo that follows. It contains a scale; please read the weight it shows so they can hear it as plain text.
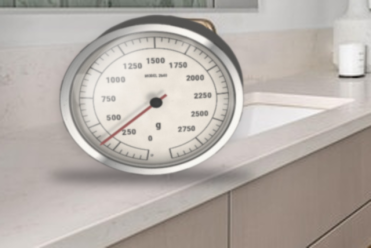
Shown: 350 g
